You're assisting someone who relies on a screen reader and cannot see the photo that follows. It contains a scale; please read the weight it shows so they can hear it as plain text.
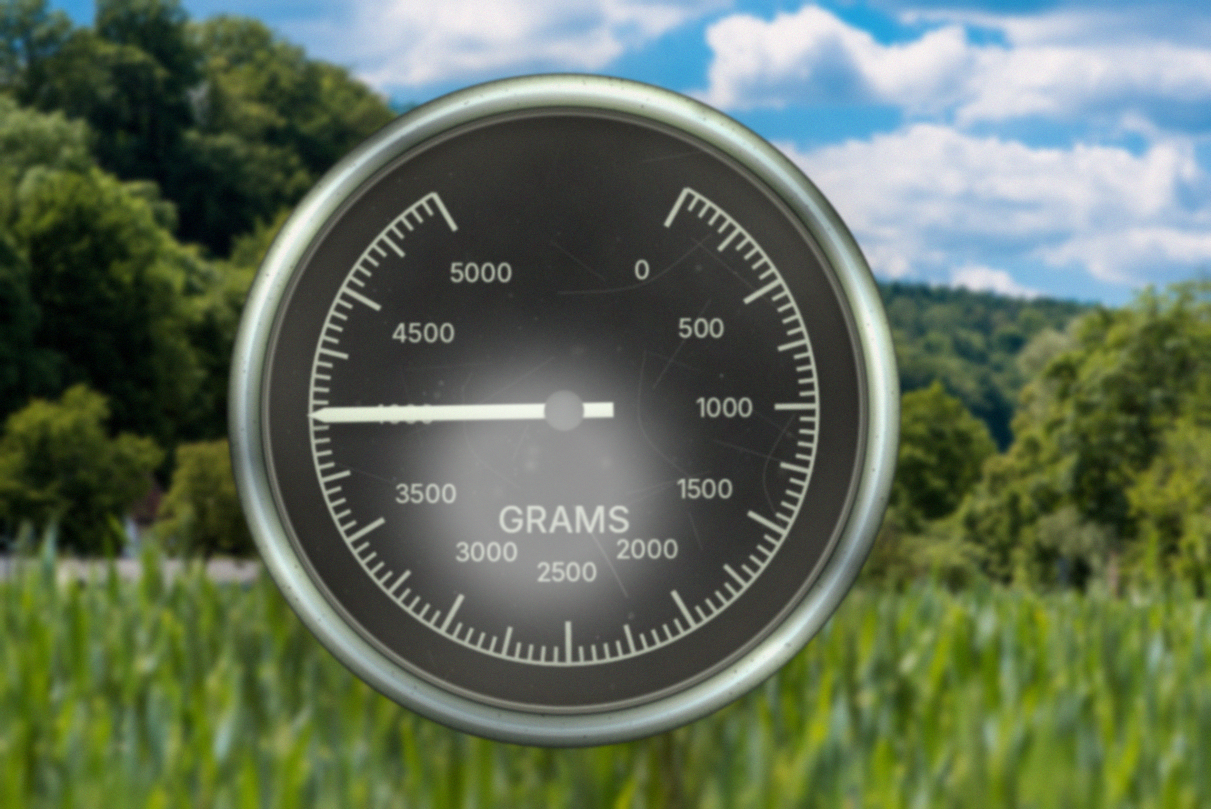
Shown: 4000 g
